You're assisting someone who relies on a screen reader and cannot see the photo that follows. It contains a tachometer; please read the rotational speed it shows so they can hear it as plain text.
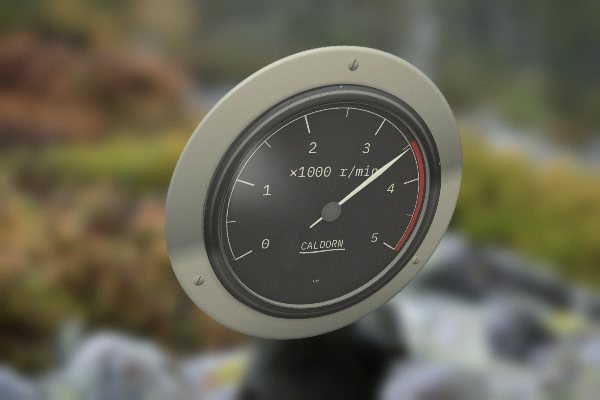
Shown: 3500 rpm
